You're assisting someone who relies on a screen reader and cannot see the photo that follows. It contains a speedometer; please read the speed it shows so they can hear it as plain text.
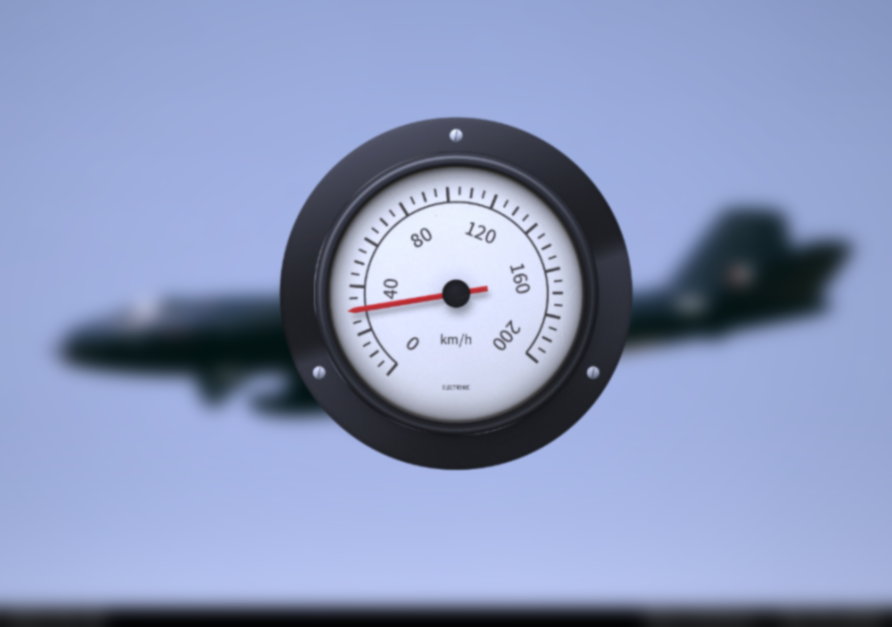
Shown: 30 km/h
